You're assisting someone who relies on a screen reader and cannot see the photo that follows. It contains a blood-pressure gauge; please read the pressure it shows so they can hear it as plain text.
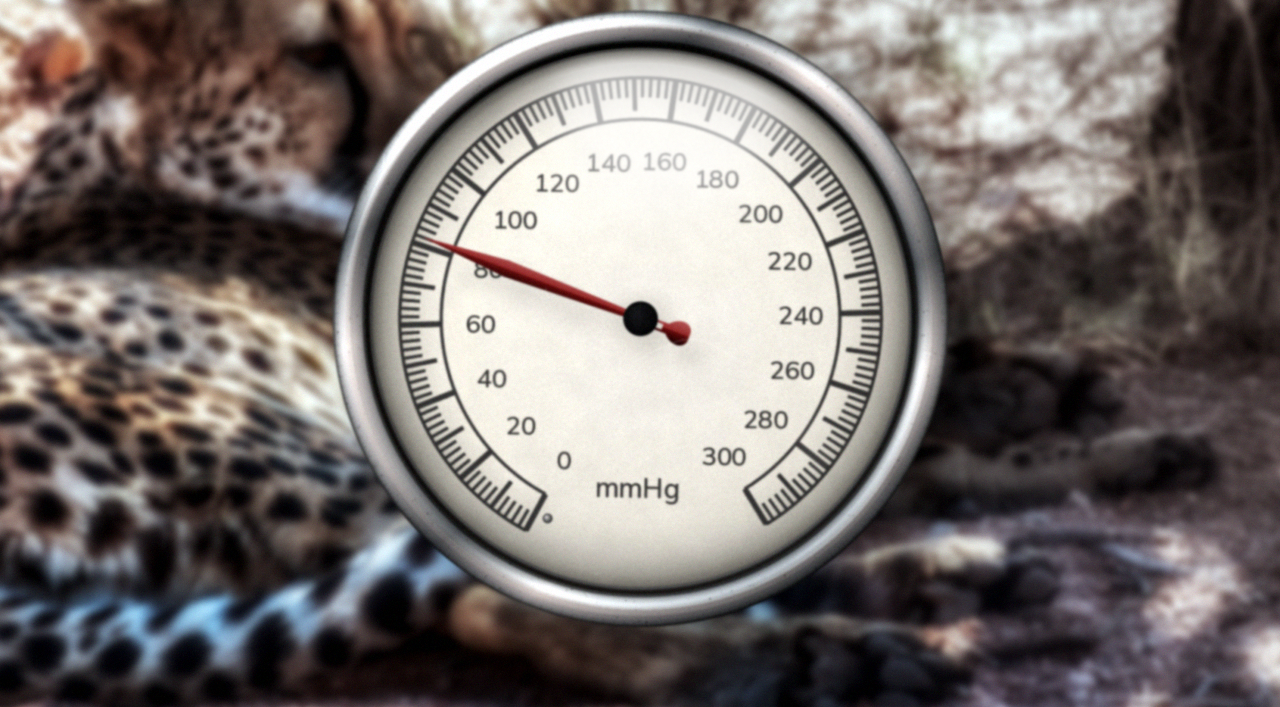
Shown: 82 mmHg
